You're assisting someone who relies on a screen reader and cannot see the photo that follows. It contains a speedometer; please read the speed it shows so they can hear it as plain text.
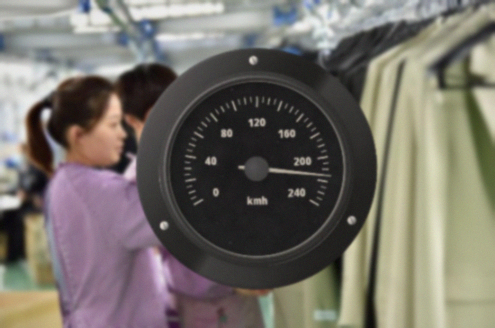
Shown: 215 km/h
